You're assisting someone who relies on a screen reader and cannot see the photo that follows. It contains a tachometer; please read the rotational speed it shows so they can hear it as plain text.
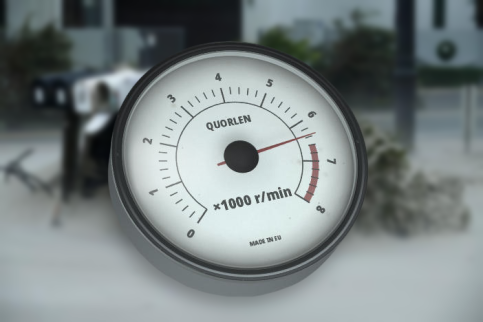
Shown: 6400 rpm
